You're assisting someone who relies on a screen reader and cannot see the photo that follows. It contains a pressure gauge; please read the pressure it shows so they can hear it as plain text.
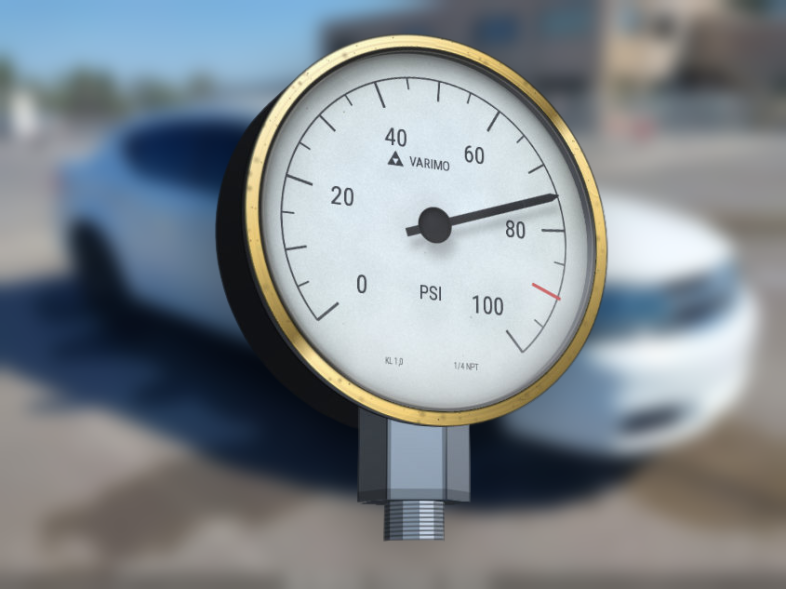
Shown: 75 psi
